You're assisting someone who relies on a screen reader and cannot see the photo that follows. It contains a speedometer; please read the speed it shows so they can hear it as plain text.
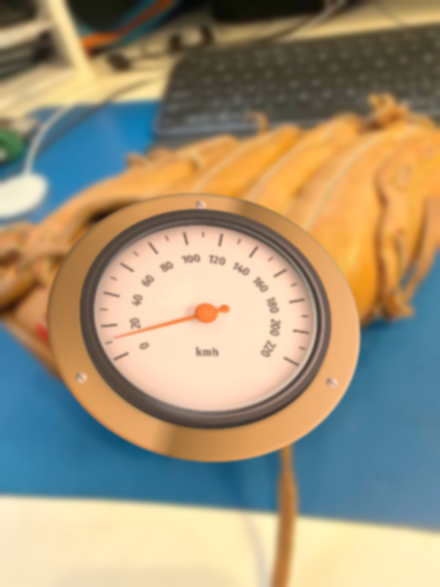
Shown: 10 km/h
